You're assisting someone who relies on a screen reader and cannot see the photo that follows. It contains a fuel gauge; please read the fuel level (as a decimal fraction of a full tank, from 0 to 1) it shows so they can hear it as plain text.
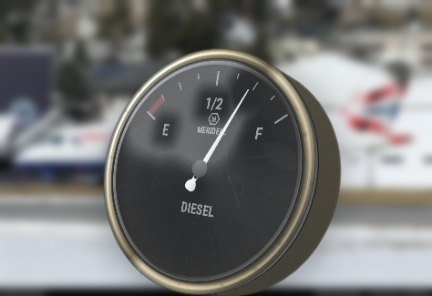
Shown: 0.75
